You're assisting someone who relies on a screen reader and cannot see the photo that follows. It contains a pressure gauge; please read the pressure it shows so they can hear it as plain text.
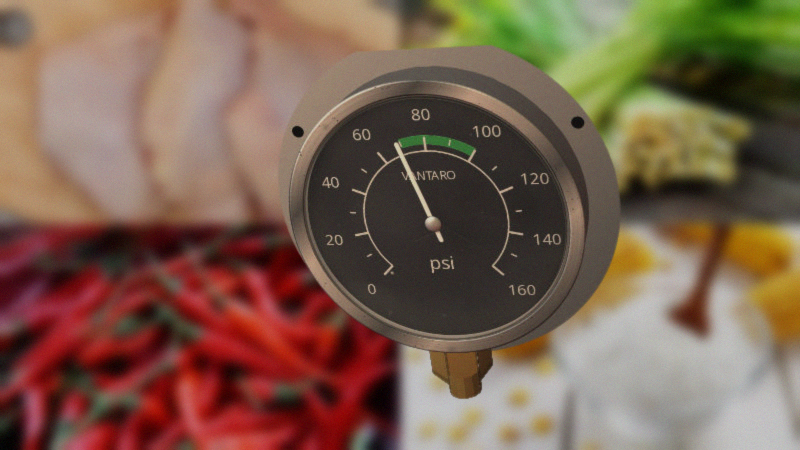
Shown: 70 psi
